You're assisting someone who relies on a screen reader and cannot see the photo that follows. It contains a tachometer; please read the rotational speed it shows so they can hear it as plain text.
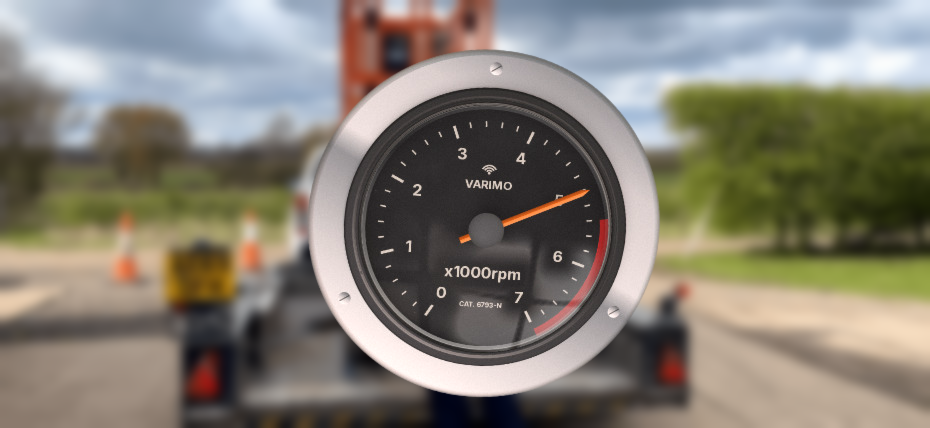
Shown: 5000 rpm
